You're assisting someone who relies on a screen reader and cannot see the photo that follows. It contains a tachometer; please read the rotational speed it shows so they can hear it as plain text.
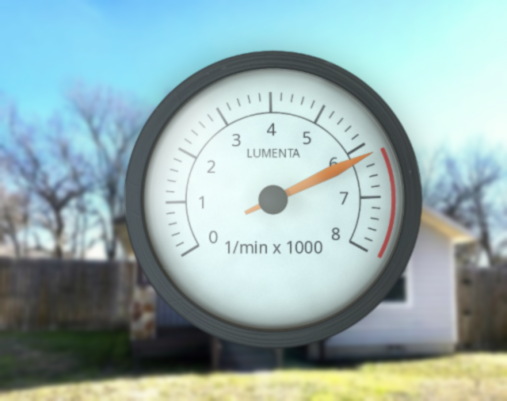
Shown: 6200 rpm
